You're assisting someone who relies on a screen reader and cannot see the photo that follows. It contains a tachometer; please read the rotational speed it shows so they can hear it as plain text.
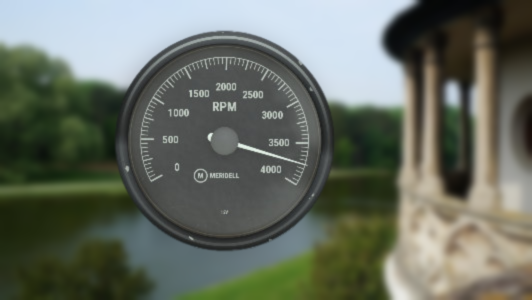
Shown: 3750 rpm
